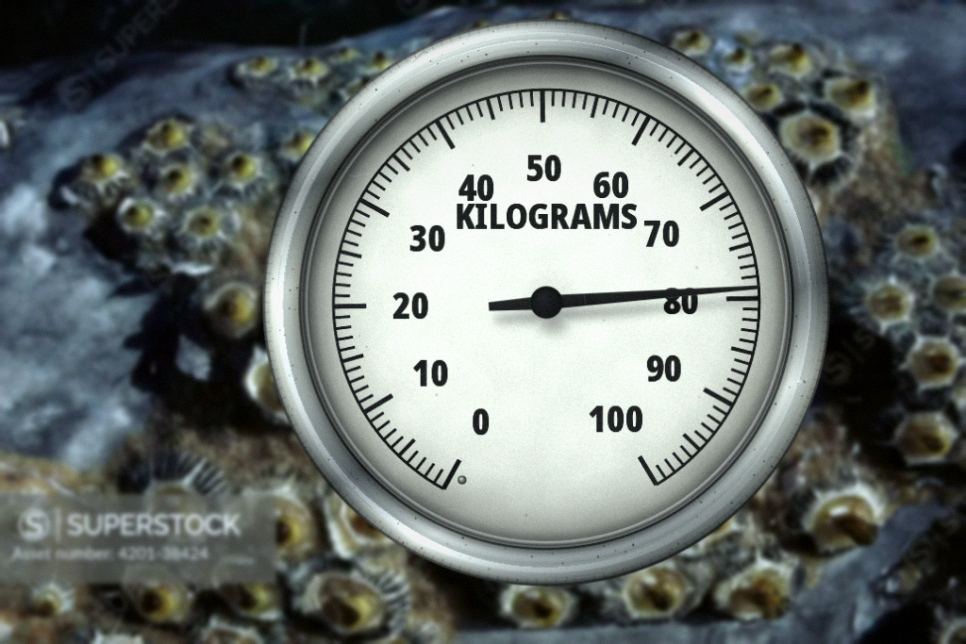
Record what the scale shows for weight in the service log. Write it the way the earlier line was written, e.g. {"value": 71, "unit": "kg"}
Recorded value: {"value": 79, "unit": "kg"}
